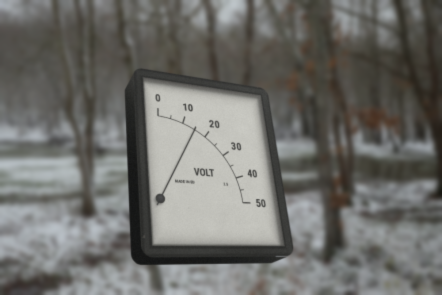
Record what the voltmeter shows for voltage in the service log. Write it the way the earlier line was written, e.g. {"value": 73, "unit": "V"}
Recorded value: {"value": 15, "unit": "V"}
